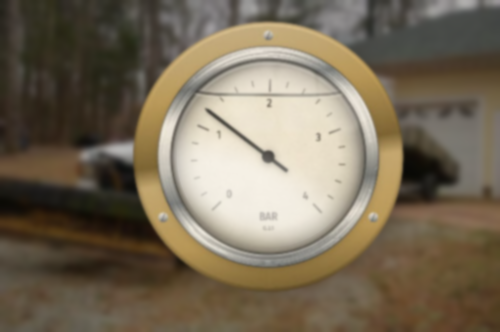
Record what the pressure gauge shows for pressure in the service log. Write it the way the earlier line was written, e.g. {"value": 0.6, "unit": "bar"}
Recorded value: {"value": 1.2, "unit": "bar"}
